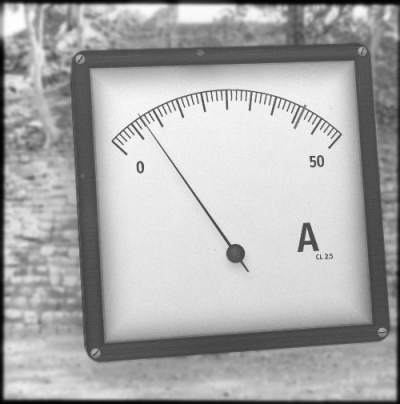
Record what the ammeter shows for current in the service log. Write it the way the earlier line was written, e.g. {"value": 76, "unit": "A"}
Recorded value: {"value": 7, "unit": "A"}
